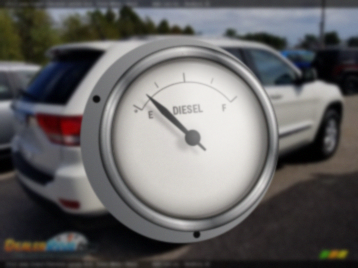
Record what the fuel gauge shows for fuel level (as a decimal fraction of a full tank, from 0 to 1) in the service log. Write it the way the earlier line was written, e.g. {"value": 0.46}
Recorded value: {"value": 0.125}
